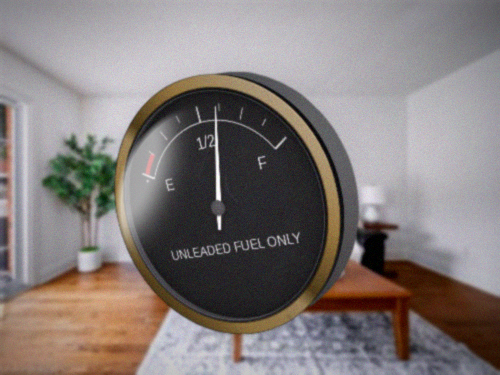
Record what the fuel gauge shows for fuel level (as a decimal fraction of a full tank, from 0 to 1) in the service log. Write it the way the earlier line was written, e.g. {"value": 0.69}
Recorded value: {"value": 0.625}
